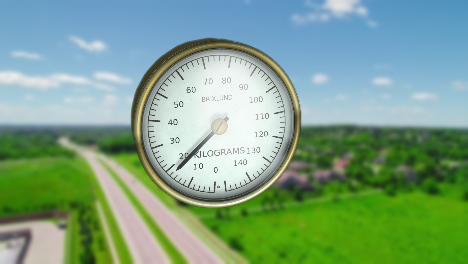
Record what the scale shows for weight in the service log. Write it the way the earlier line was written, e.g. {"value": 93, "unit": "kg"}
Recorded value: {"value": 18, "unit": "kg"}
